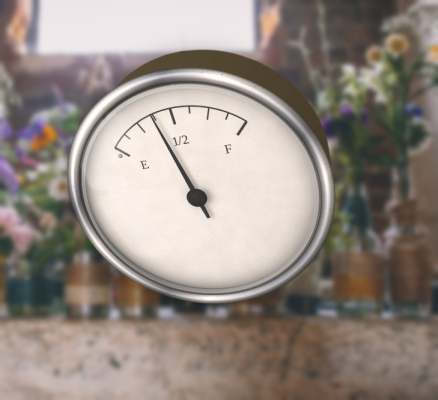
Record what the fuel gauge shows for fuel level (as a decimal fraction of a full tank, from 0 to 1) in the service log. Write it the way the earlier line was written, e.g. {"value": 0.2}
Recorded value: {"value": 0.375}
